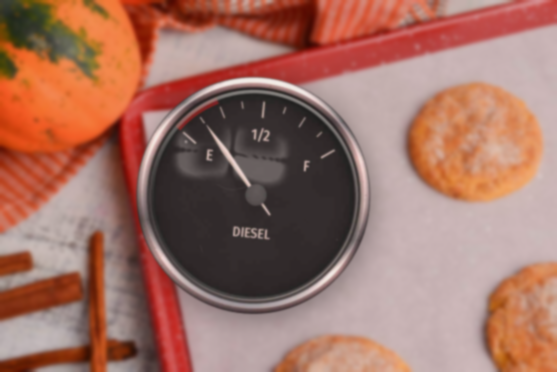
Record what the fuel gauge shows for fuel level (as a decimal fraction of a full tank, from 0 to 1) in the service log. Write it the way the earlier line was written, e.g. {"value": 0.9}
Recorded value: {"value": 0.125}
